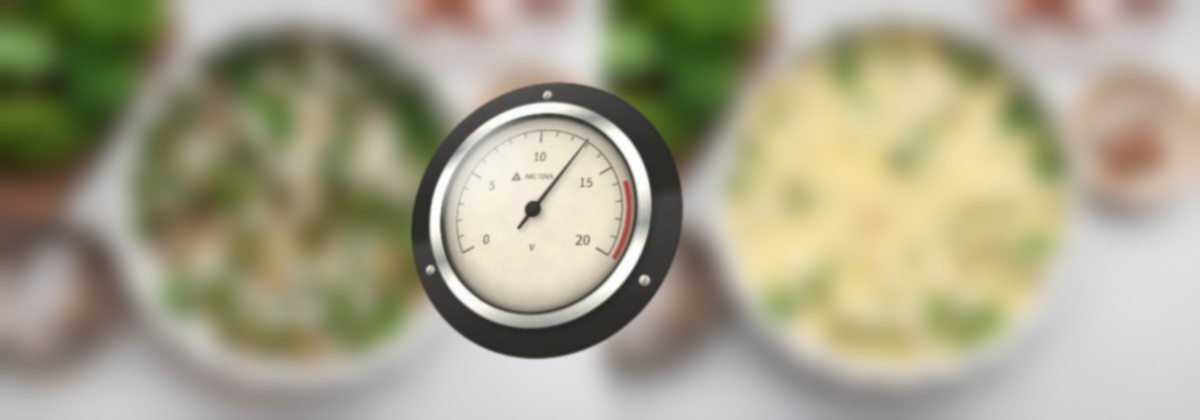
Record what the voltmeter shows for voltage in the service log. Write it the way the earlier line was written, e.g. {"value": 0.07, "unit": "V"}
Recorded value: {"value": 13, "unit": "V"}
